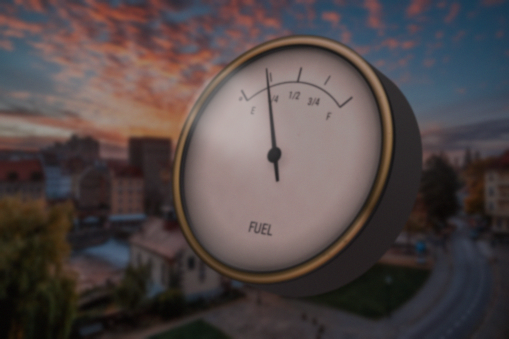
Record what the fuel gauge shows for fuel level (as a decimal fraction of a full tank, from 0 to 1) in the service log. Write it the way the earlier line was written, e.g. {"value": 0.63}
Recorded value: {"value": 0.25}
